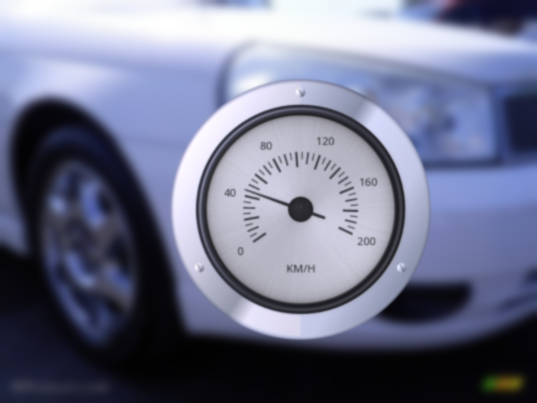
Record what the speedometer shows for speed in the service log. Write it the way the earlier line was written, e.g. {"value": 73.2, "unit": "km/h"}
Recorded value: {"value": 45, "unit": "km/h"}
